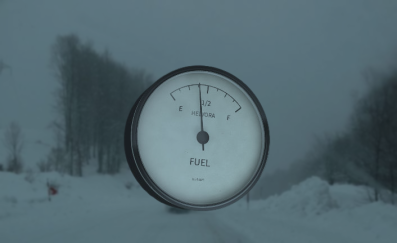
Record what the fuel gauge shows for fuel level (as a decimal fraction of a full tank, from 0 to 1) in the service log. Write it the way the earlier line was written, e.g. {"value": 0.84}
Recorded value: {"value": 0.375}
